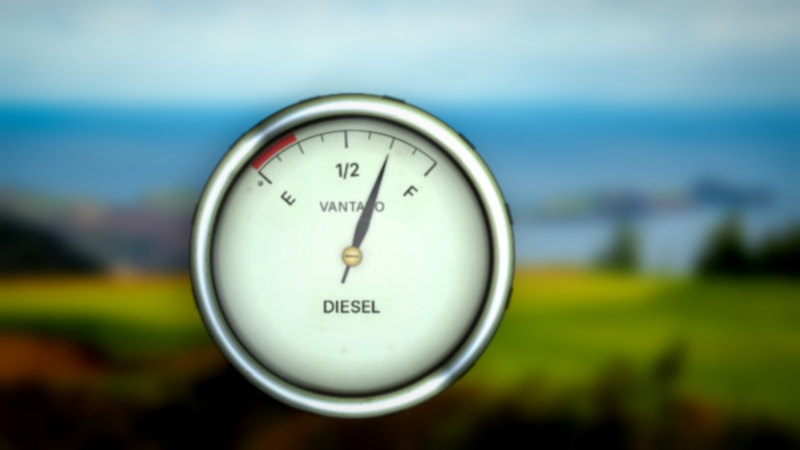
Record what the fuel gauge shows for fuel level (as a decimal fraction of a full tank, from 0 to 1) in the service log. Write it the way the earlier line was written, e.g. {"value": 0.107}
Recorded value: {"value": 0.75}
